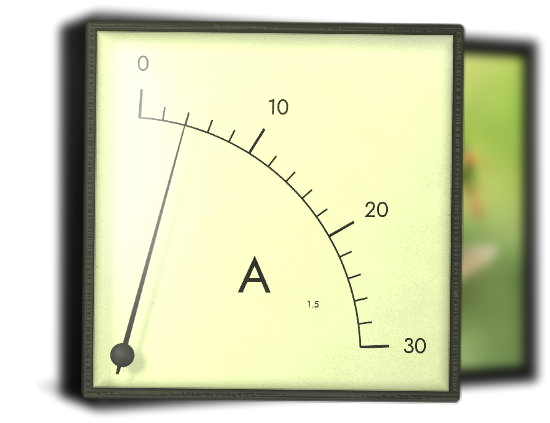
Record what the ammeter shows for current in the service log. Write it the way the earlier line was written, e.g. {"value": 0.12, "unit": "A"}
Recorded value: {"value": 4, "unit": "A"}
